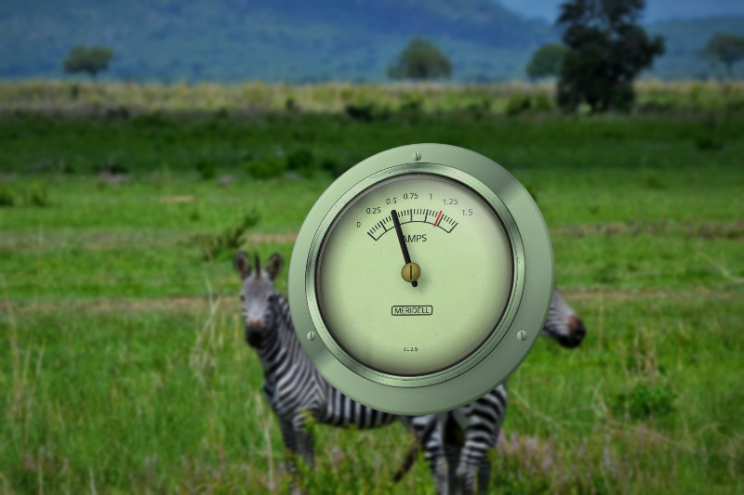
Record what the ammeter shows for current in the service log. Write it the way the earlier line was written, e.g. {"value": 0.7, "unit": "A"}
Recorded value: {"value": 0.5, "unit": "A"}
